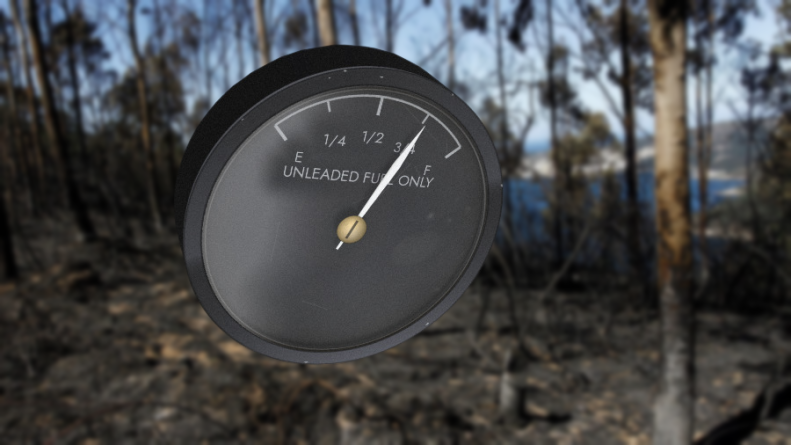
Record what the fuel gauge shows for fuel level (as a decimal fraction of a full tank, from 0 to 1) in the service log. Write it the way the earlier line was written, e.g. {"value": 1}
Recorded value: {"value": 0.75}
